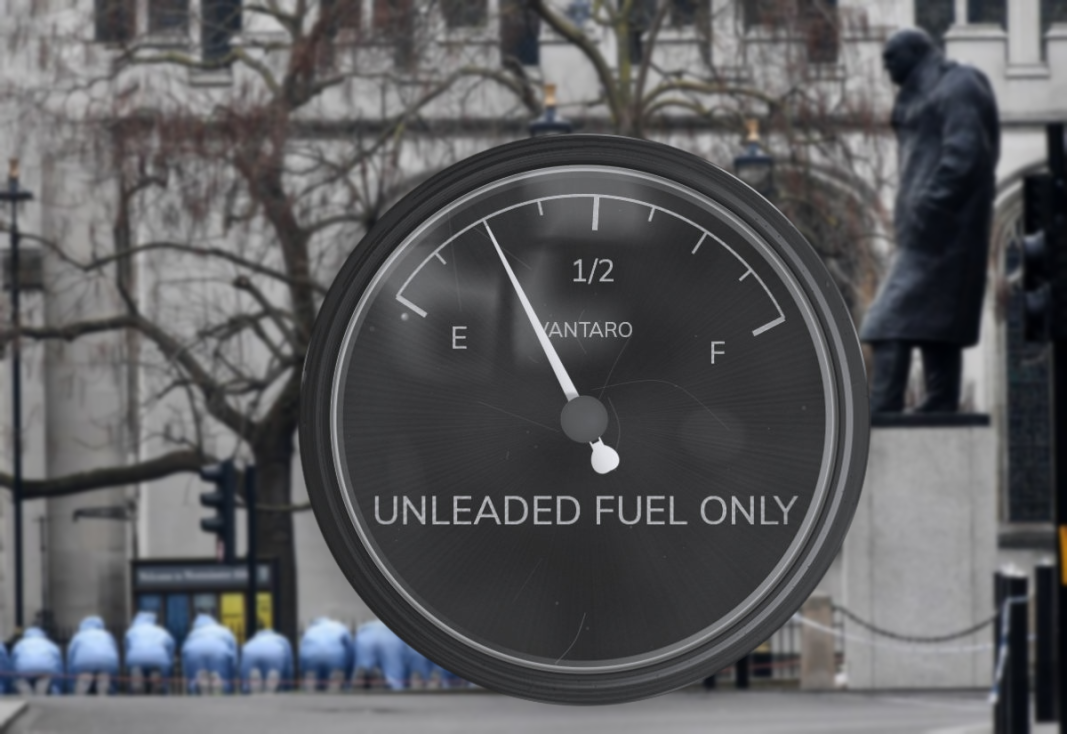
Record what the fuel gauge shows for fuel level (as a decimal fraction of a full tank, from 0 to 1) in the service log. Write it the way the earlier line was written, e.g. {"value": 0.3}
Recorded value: {"value": 0.25}
